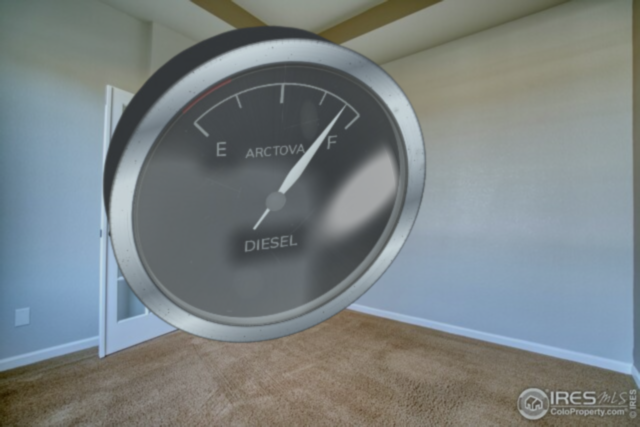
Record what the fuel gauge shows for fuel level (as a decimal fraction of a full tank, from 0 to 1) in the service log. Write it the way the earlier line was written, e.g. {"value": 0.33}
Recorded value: {"value": 0.875}
